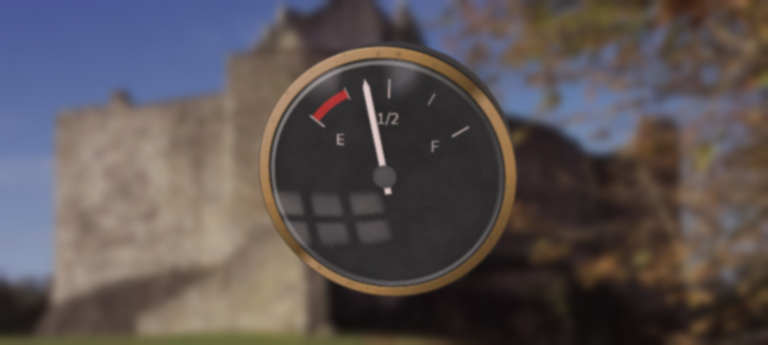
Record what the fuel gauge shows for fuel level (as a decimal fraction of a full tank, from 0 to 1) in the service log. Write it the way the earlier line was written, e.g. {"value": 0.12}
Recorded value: {"value": 0.375}
